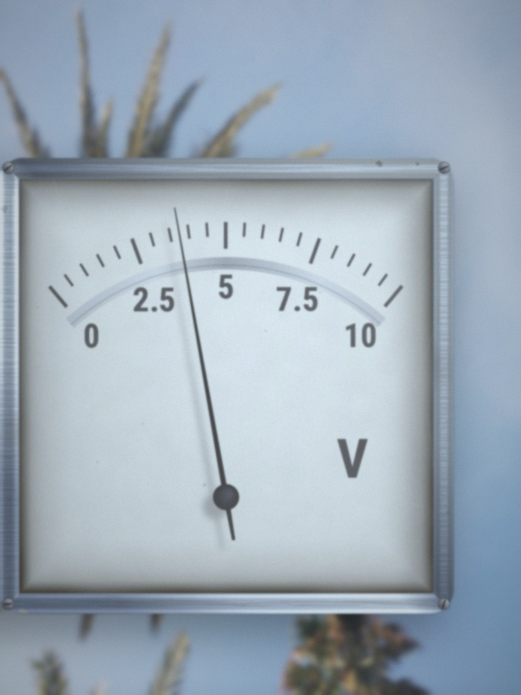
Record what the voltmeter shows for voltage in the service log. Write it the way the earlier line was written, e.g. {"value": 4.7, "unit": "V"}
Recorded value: {"value": 3.75, "unit": "V"}
